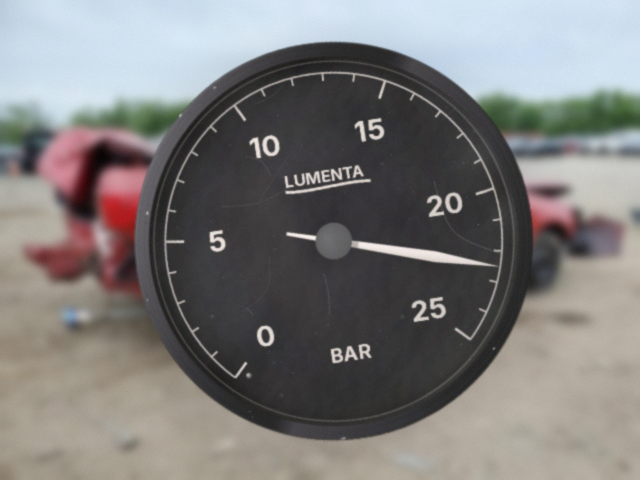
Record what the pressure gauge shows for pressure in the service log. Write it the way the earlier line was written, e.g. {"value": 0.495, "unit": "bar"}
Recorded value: {"value": 22.5, "unit": "bar"}
